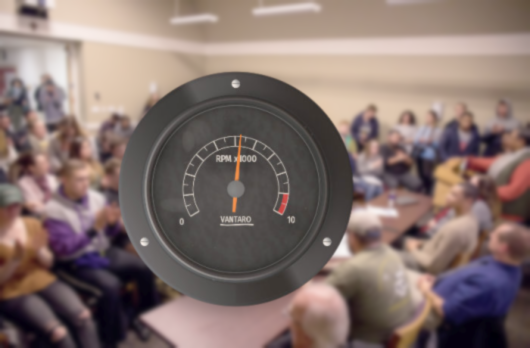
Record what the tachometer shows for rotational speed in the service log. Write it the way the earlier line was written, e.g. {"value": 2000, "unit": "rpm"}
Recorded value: {"value": 5250, "unit": "rpm"}
